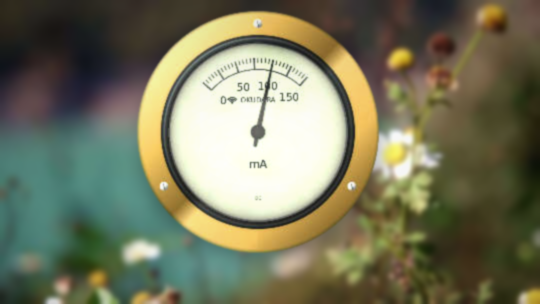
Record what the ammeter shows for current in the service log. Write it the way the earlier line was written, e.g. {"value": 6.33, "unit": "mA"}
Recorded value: {"value": 100, "unit": "mA"}
